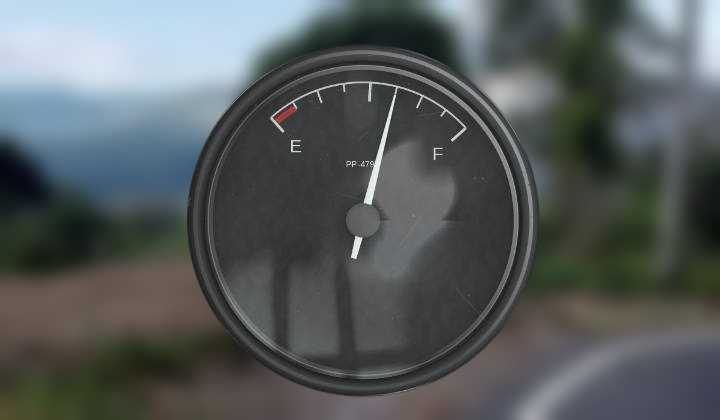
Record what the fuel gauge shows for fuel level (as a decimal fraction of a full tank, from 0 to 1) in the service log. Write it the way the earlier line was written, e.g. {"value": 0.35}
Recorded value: {"value": 0.625}
